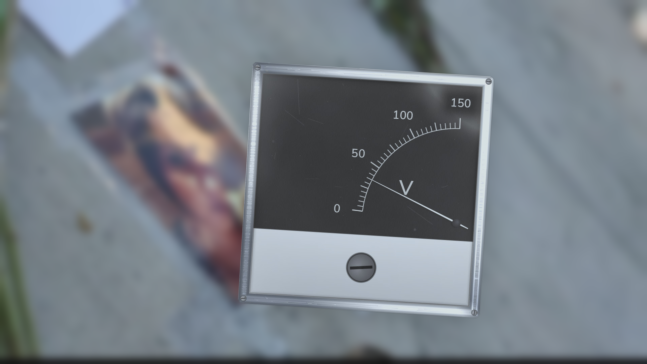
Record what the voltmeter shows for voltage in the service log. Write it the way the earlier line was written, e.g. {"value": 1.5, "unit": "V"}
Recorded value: {"value": 35, "unit": "V"}
